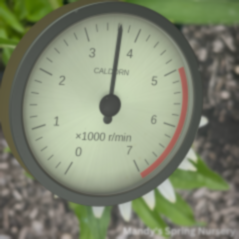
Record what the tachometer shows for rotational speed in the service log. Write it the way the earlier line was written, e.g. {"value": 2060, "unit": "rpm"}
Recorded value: {"value": 3600, "unit": "rpm"}
